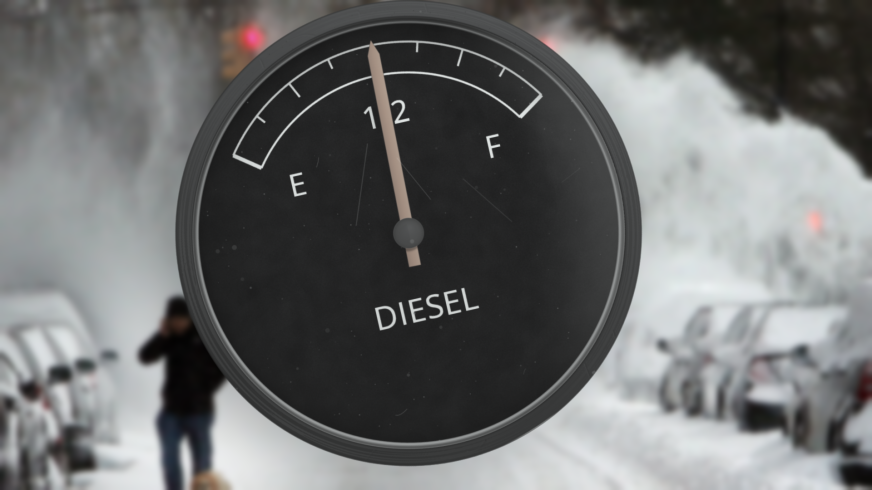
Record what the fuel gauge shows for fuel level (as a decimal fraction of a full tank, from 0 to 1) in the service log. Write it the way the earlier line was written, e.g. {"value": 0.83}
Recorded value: {"value": 0.5}
